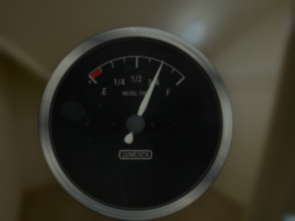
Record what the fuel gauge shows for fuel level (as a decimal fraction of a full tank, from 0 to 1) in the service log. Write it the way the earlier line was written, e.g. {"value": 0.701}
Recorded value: {"value": 0.75}
